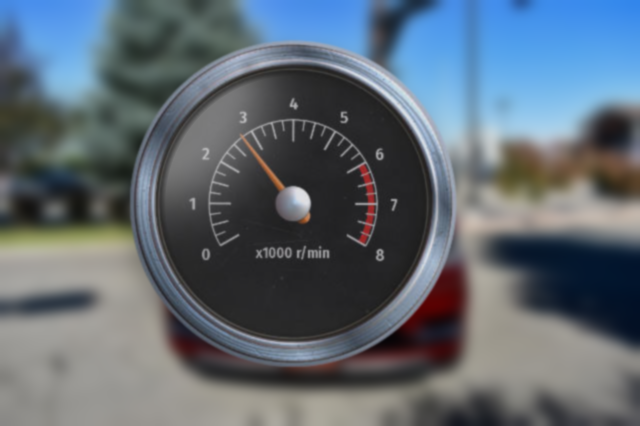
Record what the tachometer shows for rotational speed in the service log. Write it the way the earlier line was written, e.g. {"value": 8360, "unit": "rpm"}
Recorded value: {"value": 2750, "unit": "rpm"}
